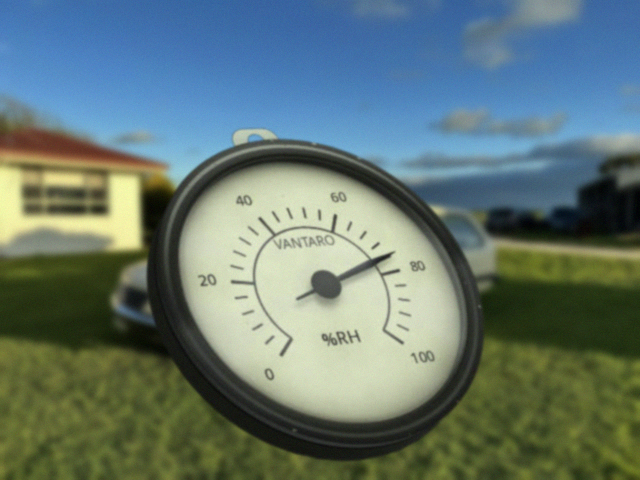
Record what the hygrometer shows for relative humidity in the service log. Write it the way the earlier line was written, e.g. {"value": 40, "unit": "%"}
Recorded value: {"value": 76, "unit": "%"}
